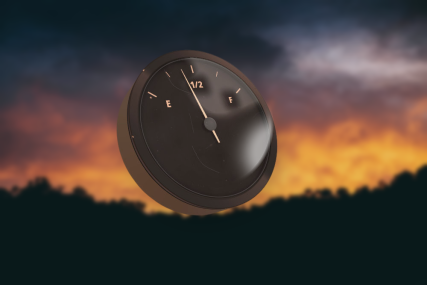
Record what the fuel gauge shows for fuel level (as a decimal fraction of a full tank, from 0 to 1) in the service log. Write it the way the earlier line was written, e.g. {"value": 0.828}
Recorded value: {"value": 0.375}
